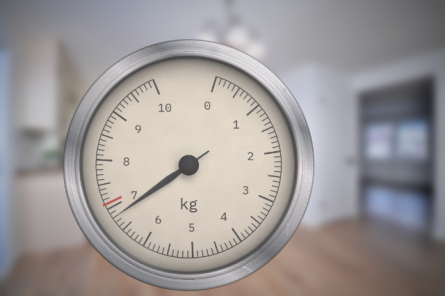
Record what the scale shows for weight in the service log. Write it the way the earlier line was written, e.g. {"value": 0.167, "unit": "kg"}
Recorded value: {"value": 6.8, "unit": "kg"}
